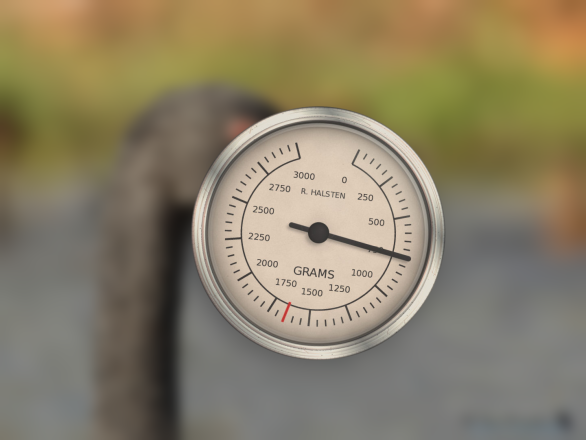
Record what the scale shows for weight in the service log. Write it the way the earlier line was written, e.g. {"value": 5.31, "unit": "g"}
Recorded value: {"value": 750, "unit": "g"}
